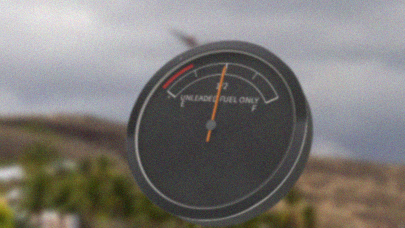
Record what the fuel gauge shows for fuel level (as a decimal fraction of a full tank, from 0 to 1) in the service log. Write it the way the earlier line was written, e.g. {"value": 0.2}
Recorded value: {"value": 0.5}
